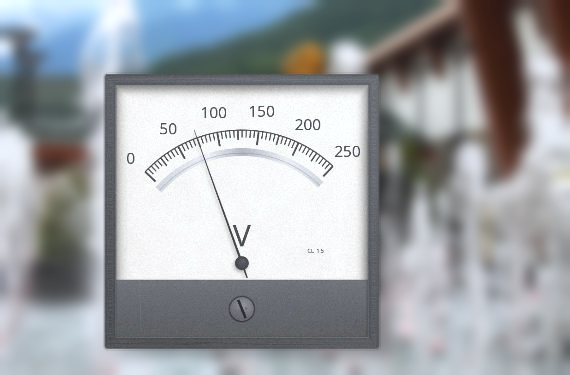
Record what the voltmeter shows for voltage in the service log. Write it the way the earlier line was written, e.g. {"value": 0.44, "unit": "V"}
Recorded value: {"value": 75, "unit": "V"}
